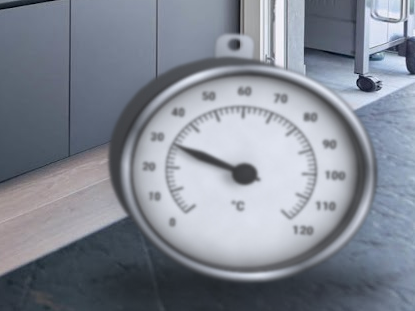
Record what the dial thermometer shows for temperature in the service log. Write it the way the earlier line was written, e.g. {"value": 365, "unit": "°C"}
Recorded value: {"value": 30, "unit": "°C"}
